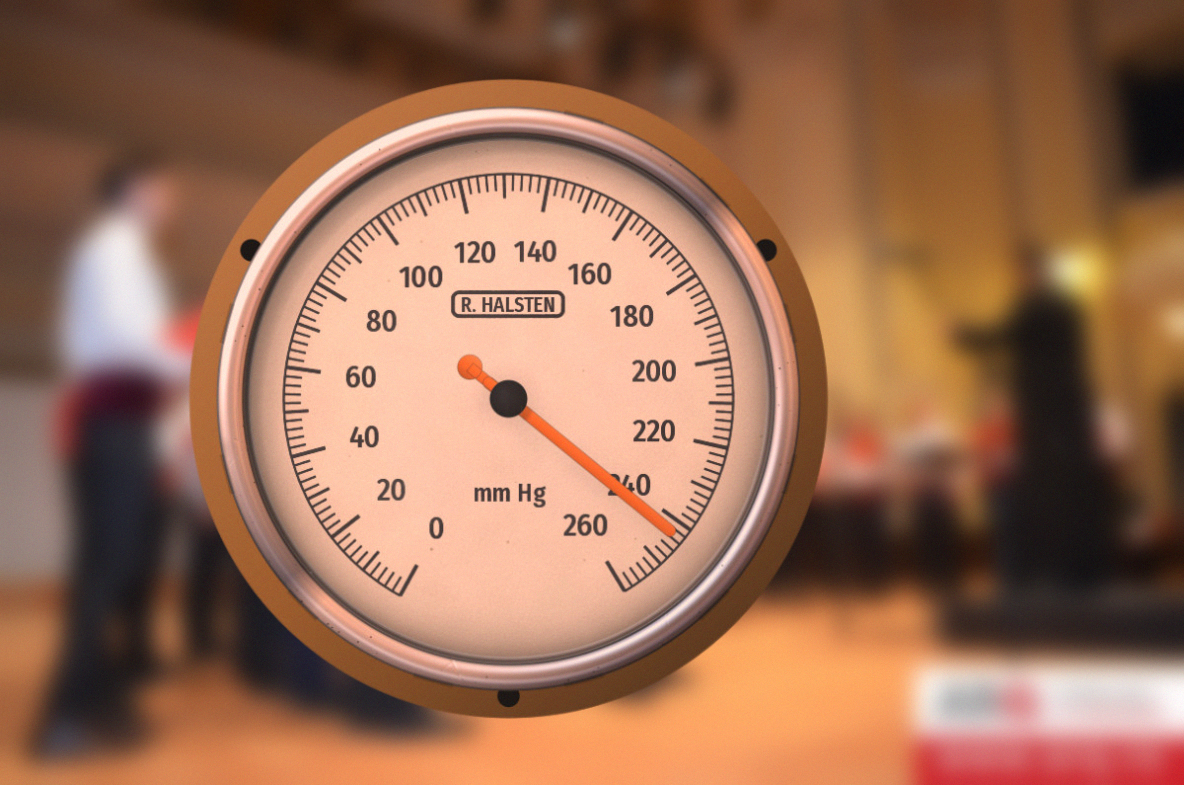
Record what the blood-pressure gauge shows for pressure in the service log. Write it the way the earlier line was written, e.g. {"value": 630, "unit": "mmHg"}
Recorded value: {"value": 243, "unit": "mmHg"}
